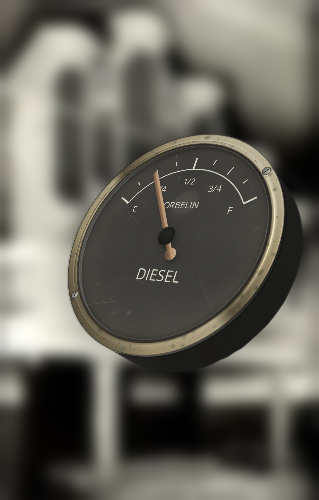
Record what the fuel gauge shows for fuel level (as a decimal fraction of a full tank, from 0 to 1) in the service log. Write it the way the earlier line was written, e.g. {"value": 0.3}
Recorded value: {"value": 0.25}
